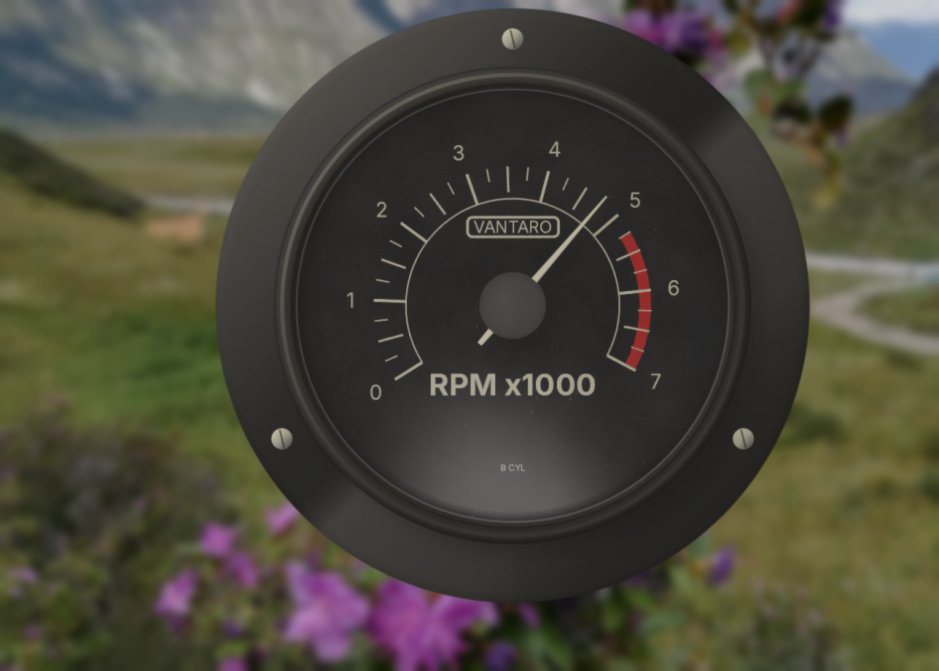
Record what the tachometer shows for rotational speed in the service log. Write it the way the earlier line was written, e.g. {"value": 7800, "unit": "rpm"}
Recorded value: {"value": 4750, "unit": "rpm"}
